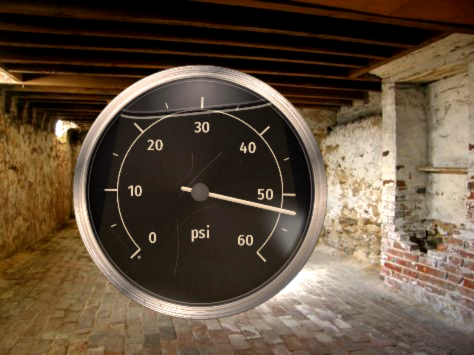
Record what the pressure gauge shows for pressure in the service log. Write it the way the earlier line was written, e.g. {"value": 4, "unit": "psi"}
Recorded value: {"value": 52.5, "unit": "psi"}
